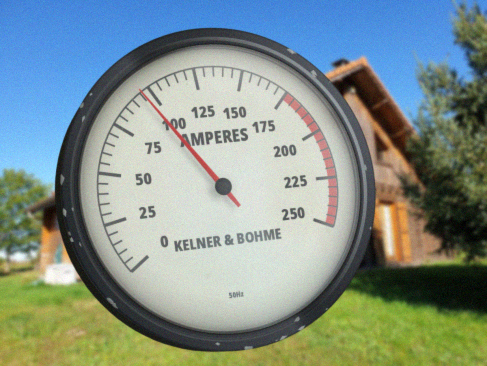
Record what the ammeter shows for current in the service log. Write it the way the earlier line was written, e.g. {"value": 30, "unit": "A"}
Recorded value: {"value": 95, "unit": "A"}
